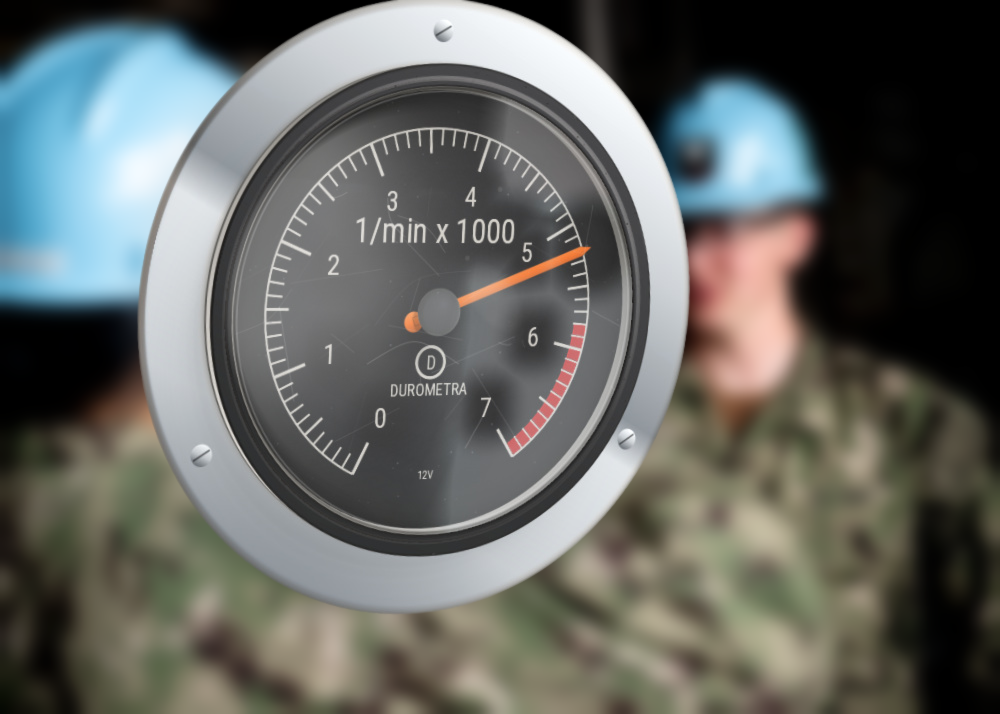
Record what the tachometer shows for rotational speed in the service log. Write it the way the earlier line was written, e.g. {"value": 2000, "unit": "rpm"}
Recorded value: {"value": 5200, "unit": "rpm"}
